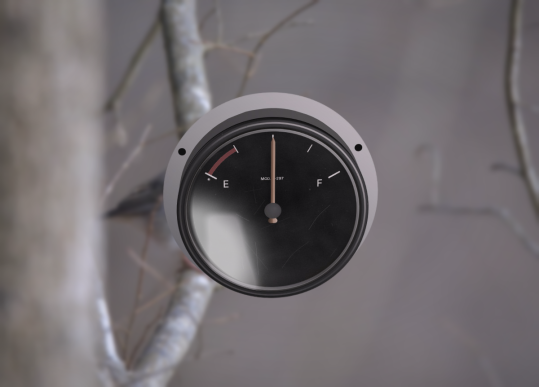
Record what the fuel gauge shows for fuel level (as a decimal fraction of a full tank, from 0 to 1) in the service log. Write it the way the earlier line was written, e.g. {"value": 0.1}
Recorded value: {"value": 0.5}
